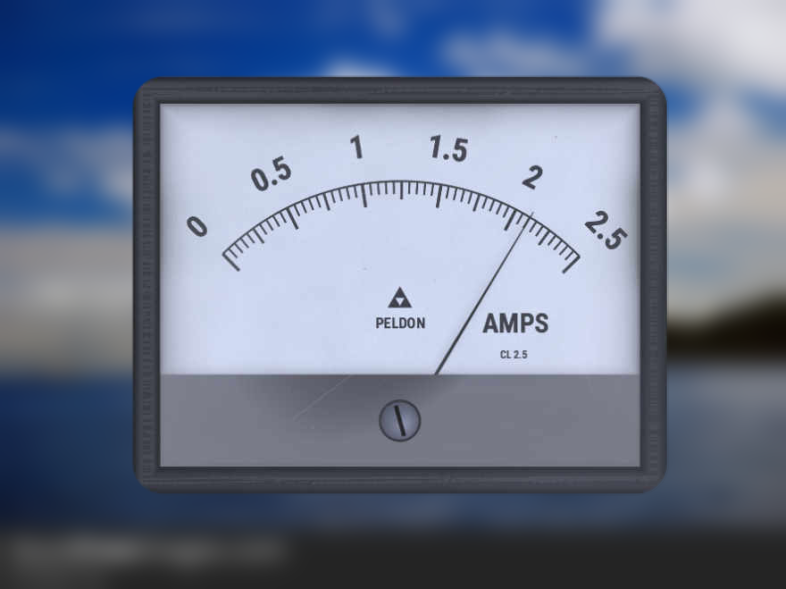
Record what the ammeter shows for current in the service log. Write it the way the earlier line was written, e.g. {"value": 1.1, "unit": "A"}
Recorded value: {"value": 2.1, "unit": "A"}
